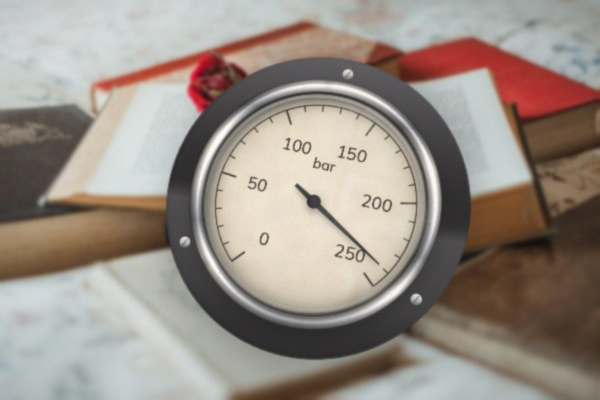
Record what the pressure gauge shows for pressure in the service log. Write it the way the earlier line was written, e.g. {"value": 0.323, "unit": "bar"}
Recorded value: {"value": 240, "unit": "bar"}
